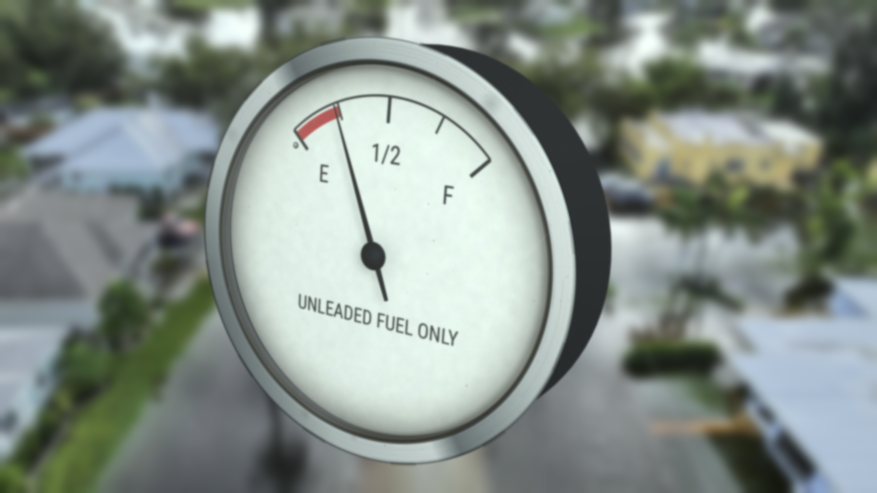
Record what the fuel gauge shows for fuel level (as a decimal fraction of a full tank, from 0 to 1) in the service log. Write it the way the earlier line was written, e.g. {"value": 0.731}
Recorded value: {"value": 0.25}
